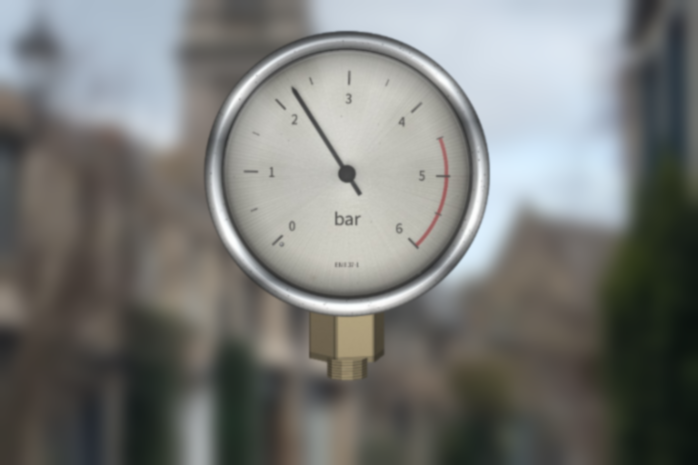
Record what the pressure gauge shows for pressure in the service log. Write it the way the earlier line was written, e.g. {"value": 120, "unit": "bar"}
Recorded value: {"value": 2.25, "unit": "bar"}
